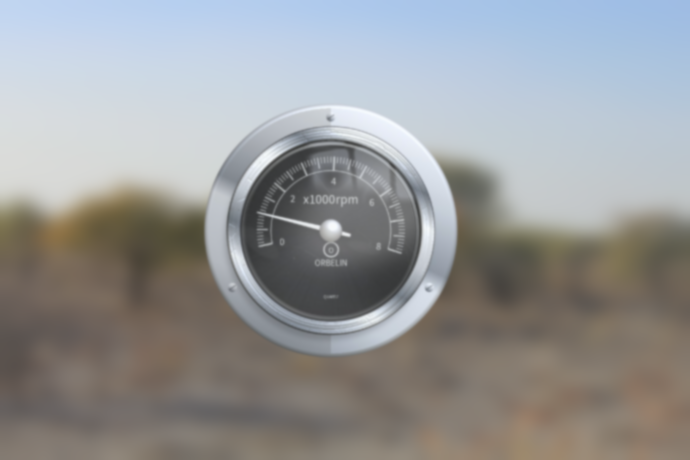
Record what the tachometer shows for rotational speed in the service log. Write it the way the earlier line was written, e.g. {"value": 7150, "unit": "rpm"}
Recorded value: {"value": 1000, "unit": "rpm"}
